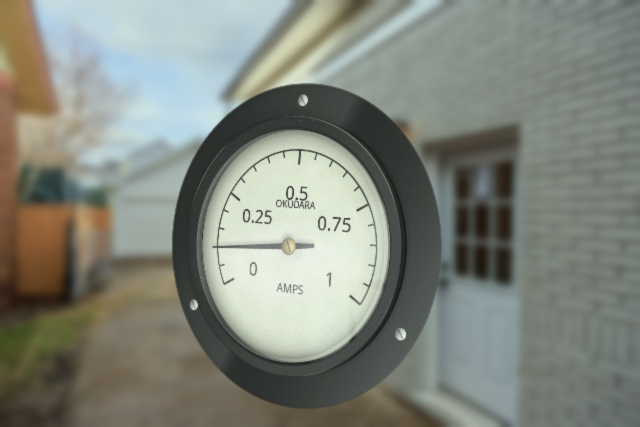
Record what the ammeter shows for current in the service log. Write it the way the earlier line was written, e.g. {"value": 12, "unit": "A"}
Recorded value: {"value": 0.1, "unit": "A"}
